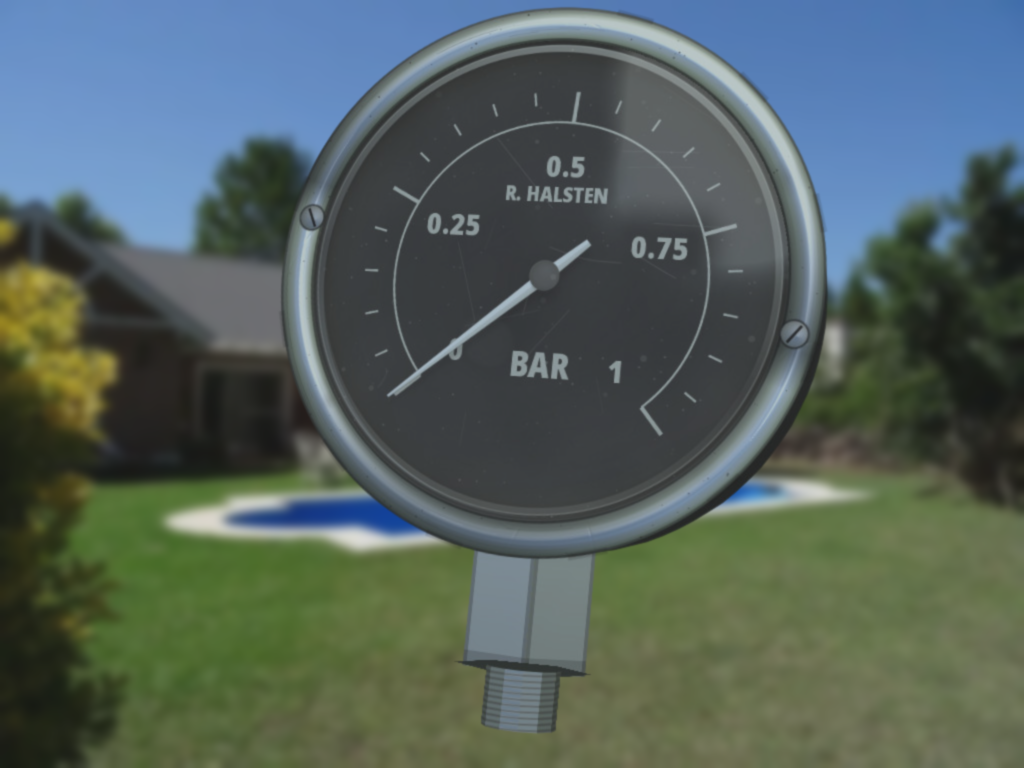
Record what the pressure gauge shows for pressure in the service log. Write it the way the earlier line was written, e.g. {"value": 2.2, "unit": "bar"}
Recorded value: {"value": 0, "unit": "bar"}
